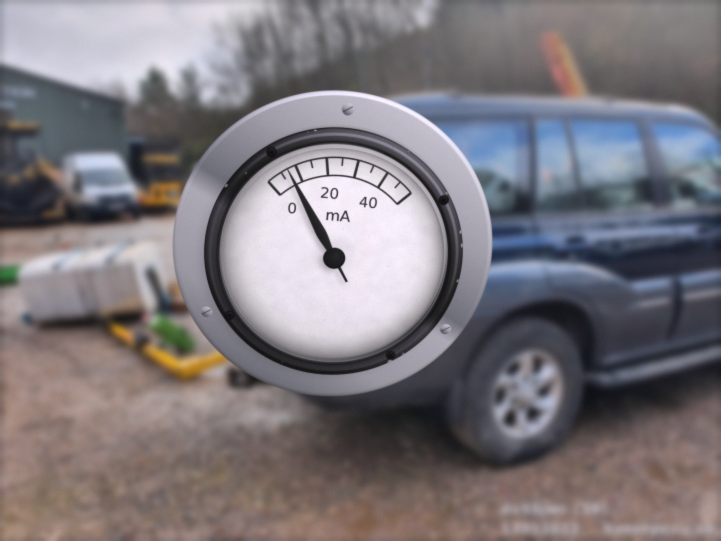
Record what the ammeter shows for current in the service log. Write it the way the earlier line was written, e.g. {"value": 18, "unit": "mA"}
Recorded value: {"value": 7.5, "unit": "mA"}
